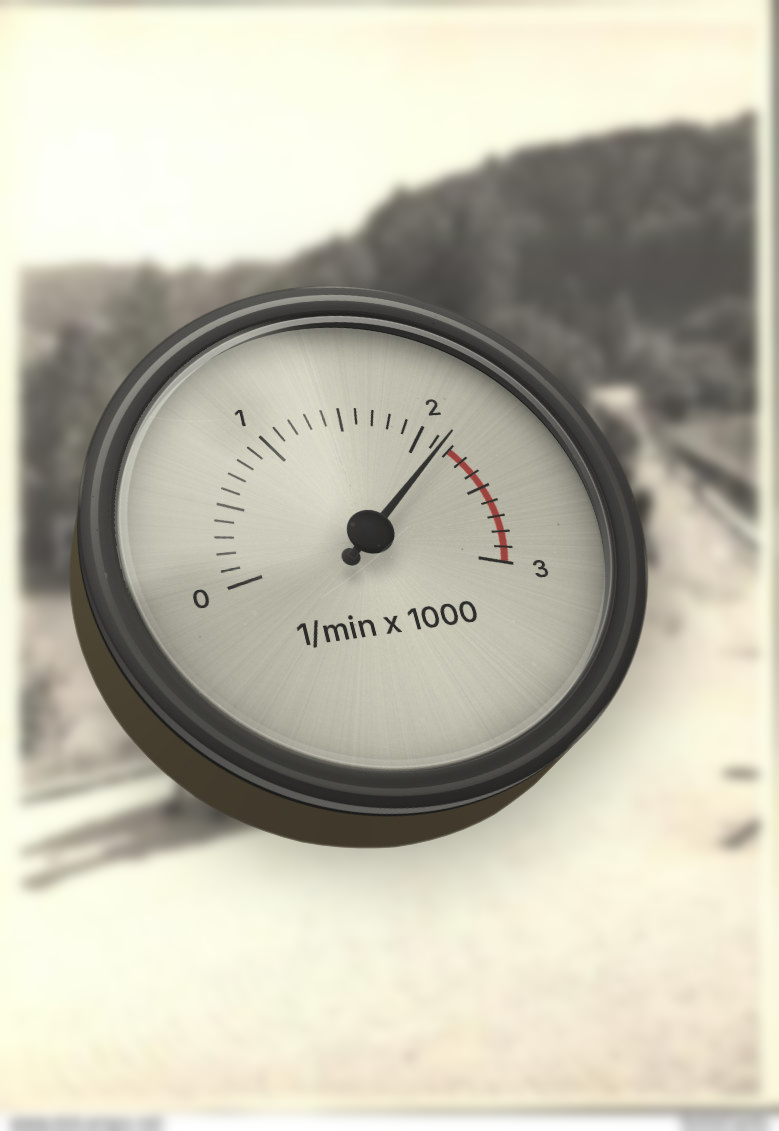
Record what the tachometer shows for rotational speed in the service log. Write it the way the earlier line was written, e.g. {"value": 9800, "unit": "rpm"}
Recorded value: {"value": 2150, "unit": "rpm"}
